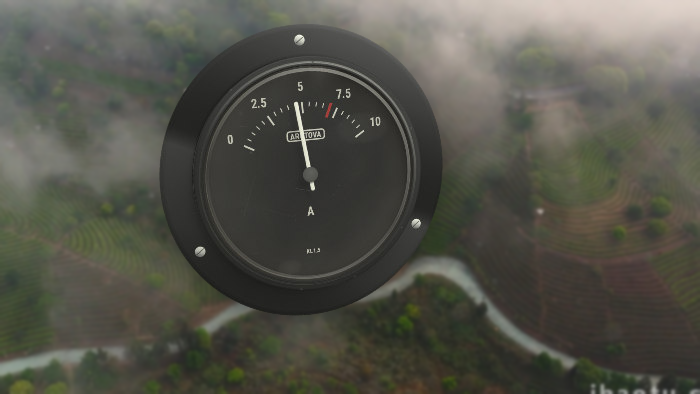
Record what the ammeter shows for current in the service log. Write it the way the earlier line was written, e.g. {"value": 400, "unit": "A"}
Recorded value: {"value": 4.5, "unit": "A"}
